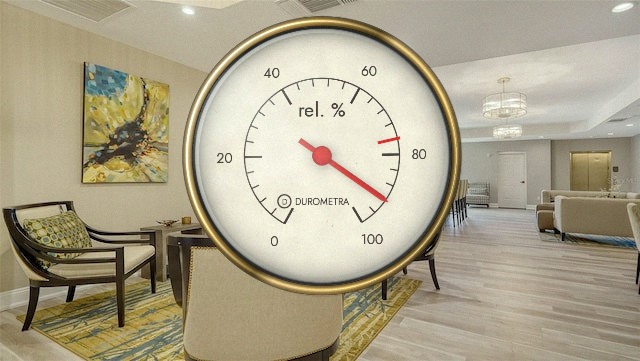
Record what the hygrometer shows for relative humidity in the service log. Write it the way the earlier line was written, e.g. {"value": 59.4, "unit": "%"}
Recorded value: {"value": 92, "unit": "%"}
